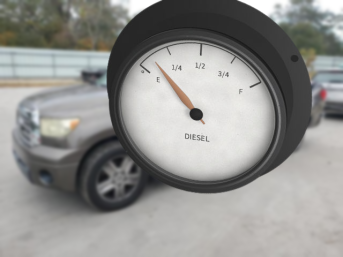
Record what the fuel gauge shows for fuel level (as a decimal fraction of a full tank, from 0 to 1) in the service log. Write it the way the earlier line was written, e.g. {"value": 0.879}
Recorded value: {"value": 0.125}
